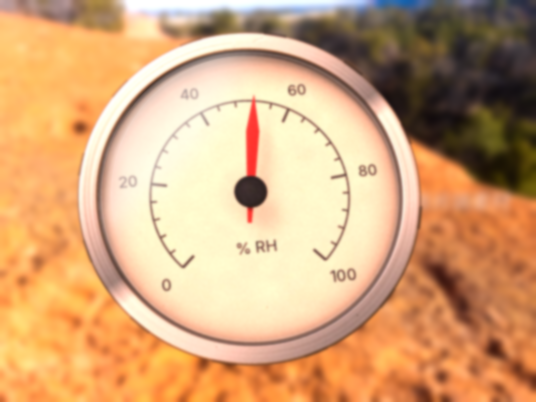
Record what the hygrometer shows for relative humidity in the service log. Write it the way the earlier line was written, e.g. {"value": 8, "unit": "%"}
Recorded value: {"value": 52, "unit": "%"}
